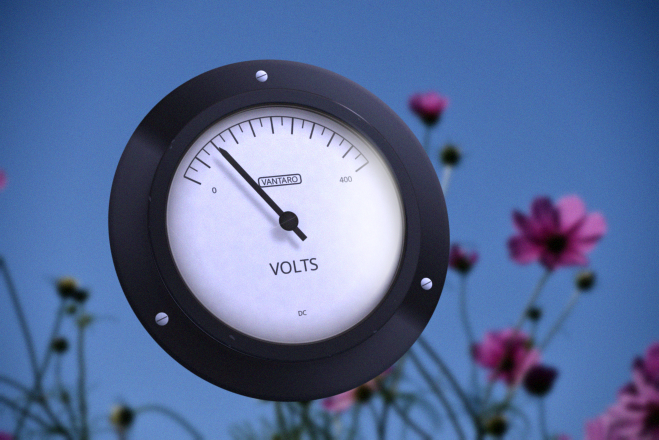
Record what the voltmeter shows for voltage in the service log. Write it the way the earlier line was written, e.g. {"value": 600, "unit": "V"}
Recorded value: {"value": 80, "unit": "V"}
